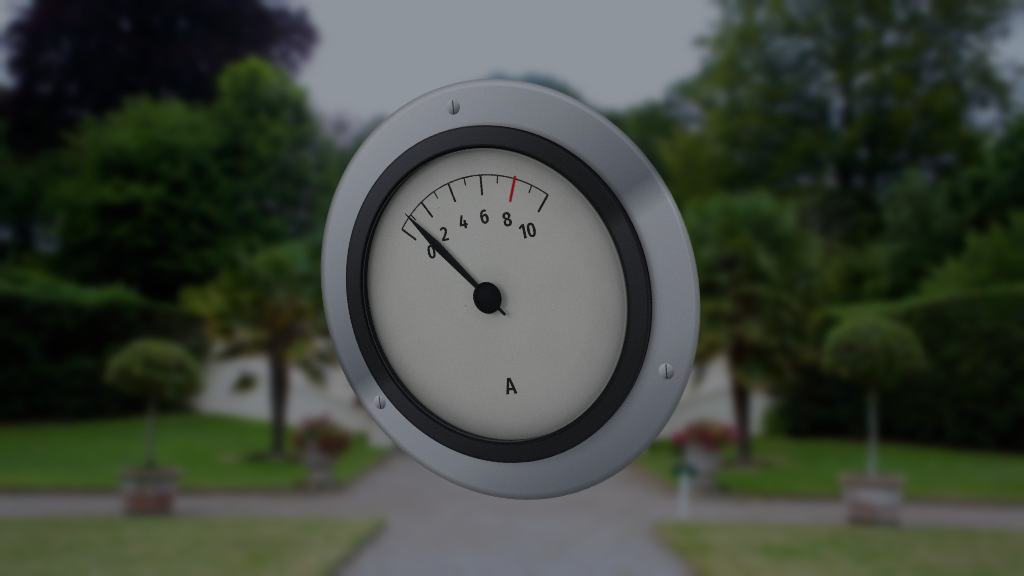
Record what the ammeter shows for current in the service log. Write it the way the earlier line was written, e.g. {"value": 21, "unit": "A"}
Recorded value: {"value": 1, "unit": "A"}
